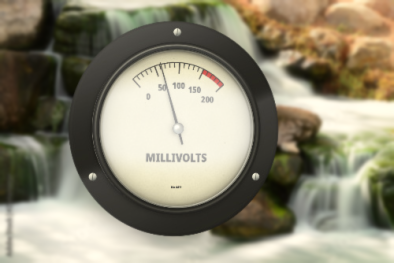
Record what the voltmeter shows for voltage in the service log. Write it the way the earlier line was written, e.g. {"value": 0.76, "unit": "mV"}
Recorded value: {"value": 60, "unit": "mV"}
